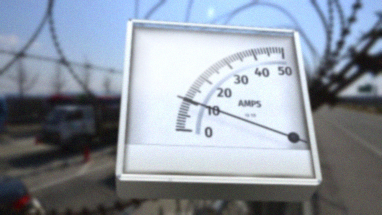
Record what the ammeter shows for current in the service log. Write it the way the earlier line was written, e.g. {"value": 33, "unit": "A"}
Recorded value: {"value": 10, "unit": "A"}
